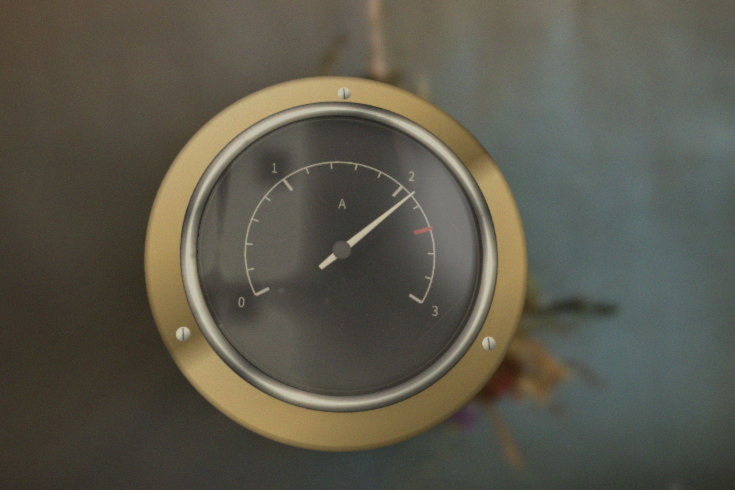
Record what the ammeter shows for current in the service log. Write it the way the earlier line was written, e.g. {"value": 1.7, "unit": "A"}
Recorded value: {"value": 2.1, "unit": "A"}
